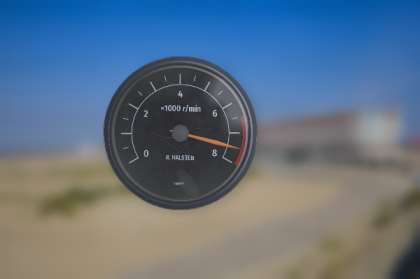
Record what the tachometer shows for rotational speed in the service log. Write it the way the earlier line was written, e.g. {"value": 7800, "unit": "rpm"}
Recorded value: {"value": 7500, "unit": "rpm"}
